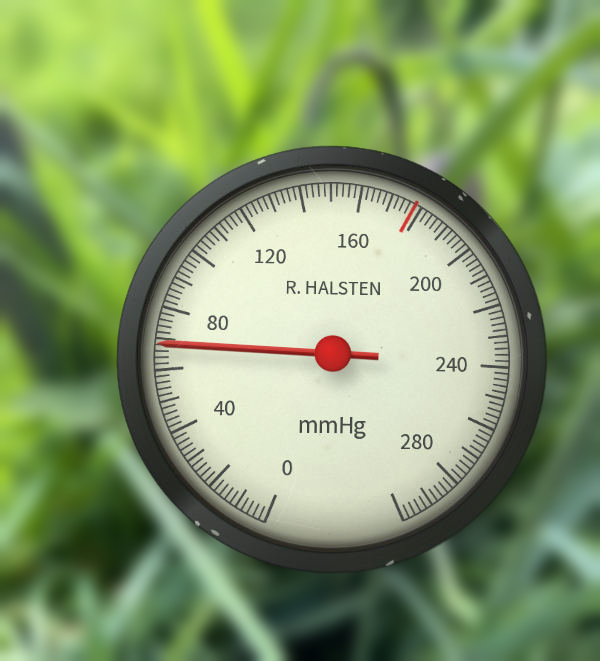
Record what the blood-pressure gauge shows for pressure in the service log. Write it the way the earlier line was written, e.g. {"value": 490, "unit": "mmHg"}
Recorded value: {"value": 68, "unit": "mmHg"}
